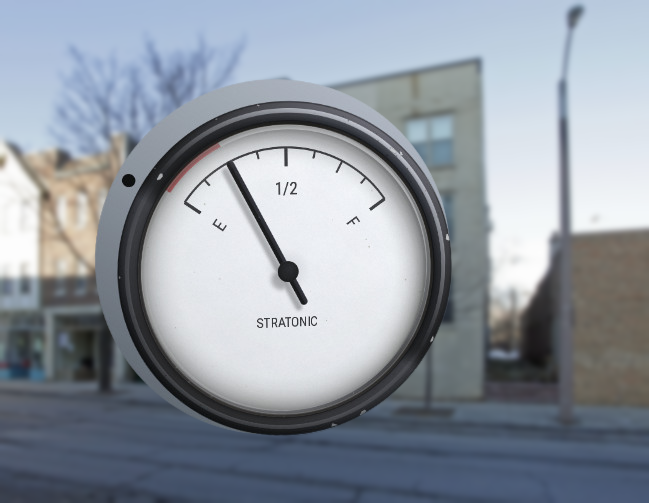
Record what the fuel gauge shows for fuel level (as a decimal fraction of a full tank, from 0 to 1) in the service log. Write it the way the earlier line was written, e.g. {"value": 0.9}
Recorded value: {"value": 0.25}
